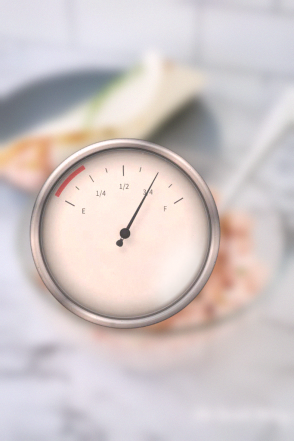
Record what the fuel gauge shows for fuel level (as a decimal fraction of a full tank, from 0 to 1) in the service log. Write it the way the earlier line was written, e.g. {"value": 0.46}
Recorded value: {"value": 0.75}
